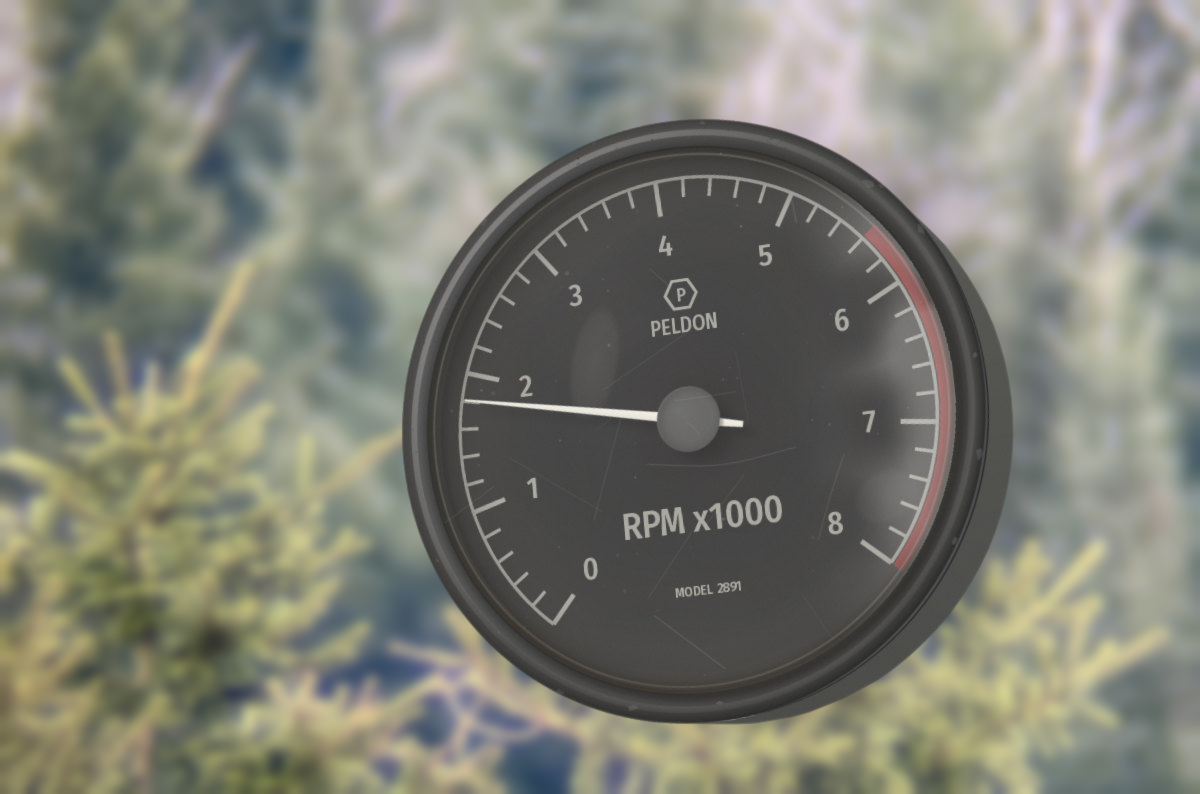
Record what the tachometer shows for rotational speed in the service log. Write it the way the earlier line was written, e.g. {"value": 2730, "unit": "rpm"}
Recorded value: {"value": 1800, "unit": "rpm"}
